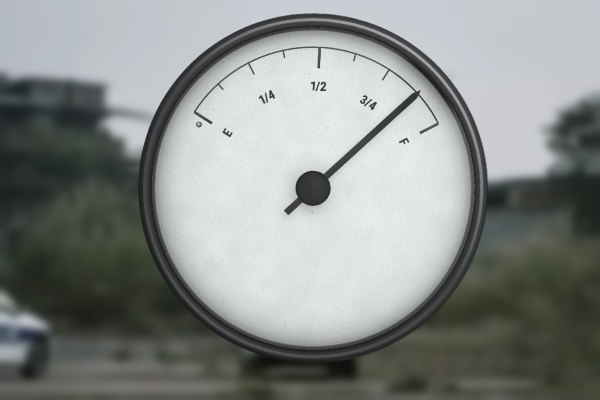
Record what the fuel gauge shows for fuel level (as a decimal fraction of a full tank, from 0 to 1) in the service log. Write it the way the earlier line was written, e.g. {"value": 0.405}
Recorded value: {"value": 0.875}
